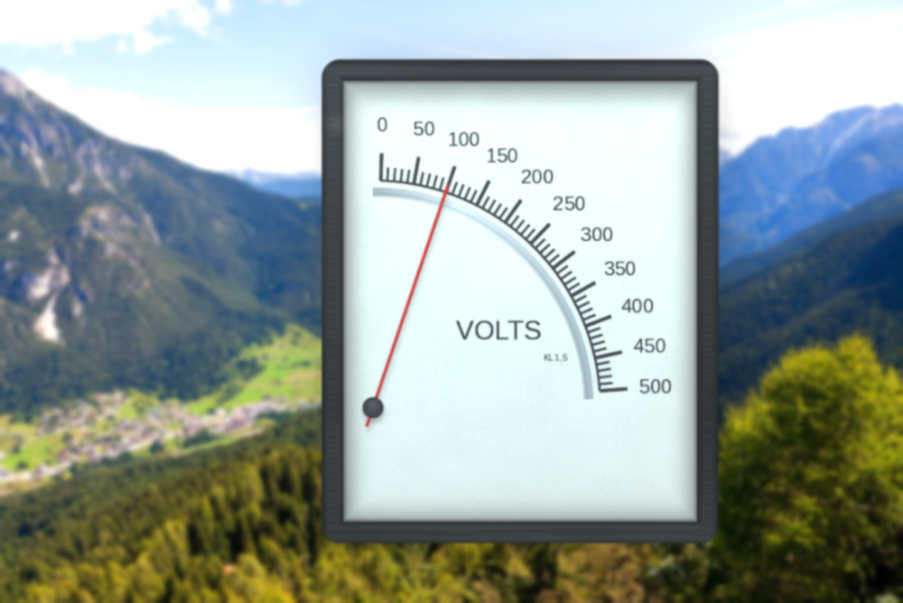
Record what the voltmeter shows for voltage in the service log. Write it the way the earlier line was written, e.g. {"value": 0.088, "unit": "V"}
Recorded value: {"value": 100, "unit": "V"}
